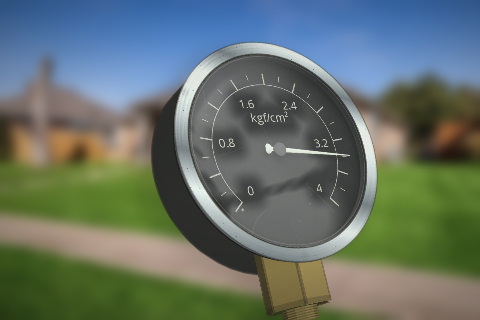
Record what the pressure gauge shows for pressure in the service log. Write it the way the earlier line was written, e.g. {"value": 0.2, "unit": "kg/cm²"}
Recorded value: {"value": 3.4, "unit": "kg/cm²"}
